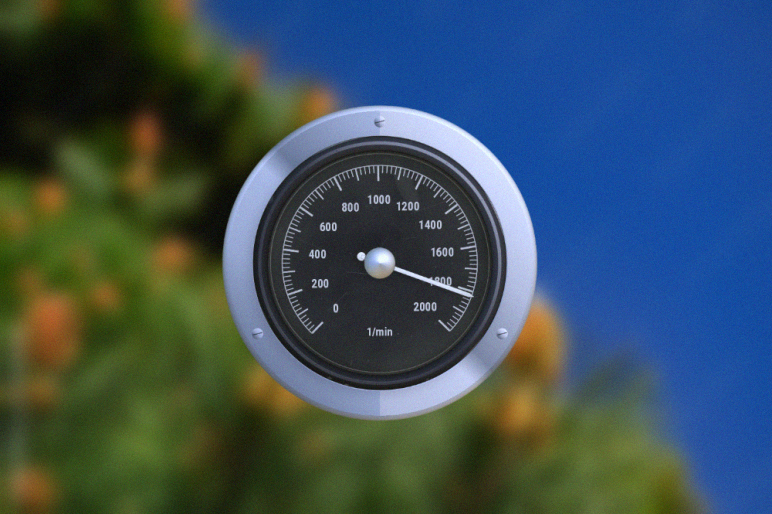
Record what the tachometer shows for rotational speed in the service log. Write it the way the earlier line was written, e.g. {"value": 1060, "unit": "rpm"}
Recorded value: {"value": 1820, "unit": "rpm"}
